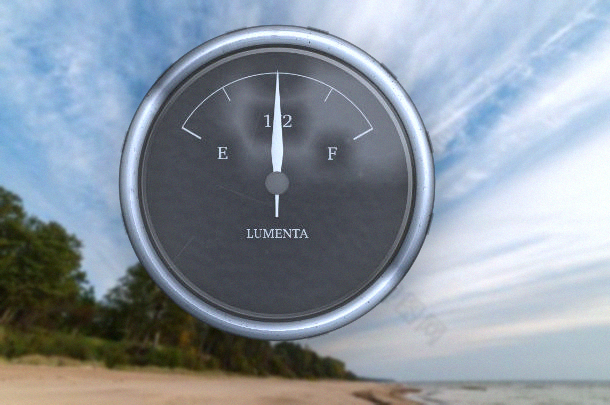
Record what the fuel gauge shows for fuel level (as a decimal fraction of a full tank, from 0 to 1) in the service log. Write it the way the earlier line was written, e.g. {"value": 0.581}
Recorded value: {"value": 0.5}
